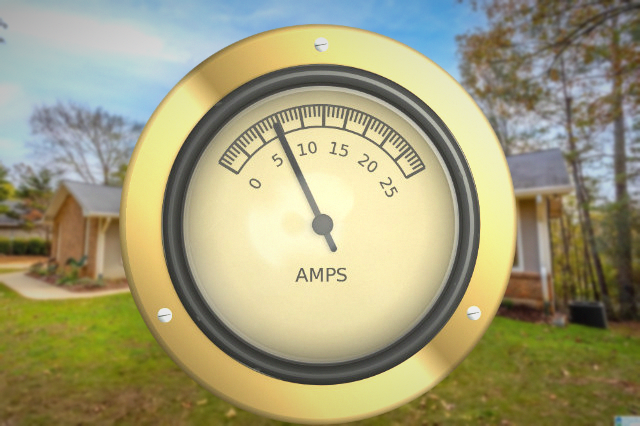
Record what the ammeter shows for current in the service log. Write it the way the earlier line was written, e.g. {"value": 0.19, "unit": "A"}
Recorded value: {"value": 7, "unit": "A"}
